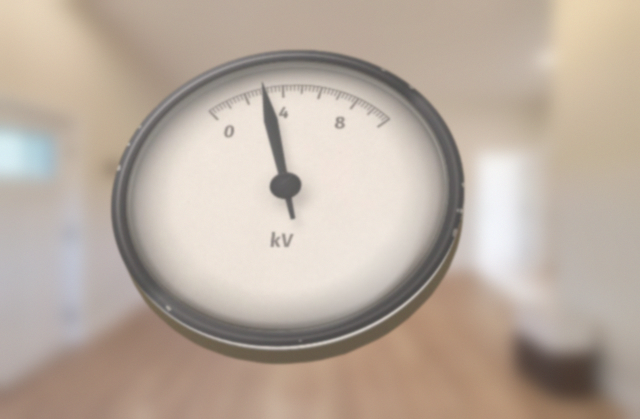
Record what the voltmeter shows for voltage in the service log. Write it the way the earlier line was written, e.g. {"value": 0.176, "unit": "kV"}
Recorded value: {"value": 3, "unit": "kV"}
